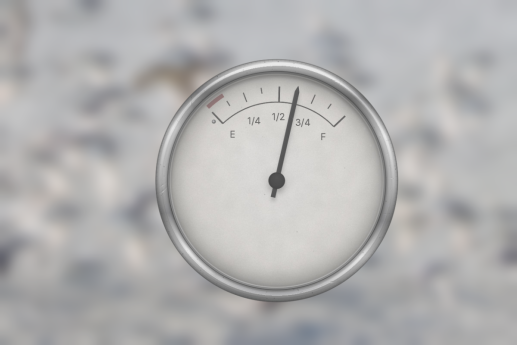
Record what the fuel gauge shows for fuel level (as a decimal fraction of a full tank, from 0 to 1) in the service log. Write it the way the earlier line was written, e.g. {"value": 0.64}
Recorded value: {"value": 0.625}
